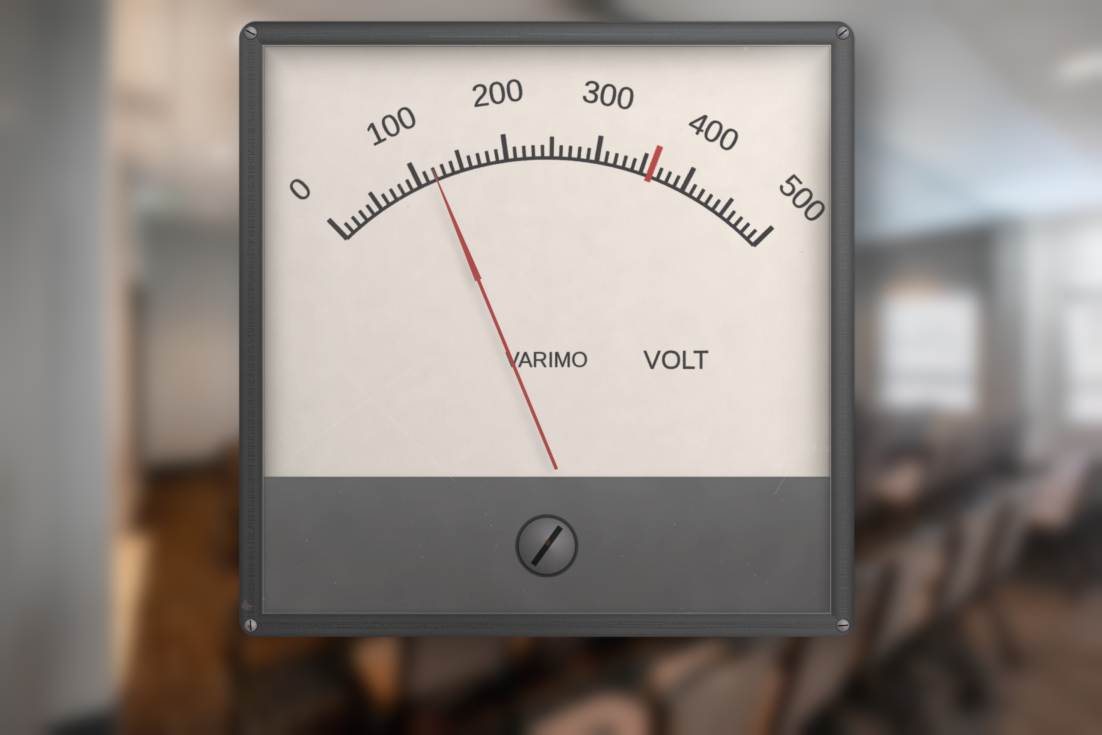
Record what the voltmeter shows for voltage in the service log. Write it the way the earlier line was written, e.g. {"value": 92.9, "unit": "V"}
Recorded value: {"value": 120, "unit": "V"}
